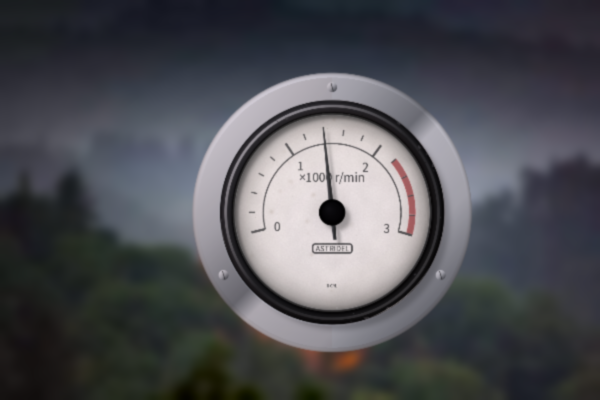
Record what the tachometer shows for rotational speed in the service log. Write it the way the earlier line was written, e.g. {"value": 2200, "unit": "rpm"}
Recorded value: {"value": 1400, "unit": "rpm"}
